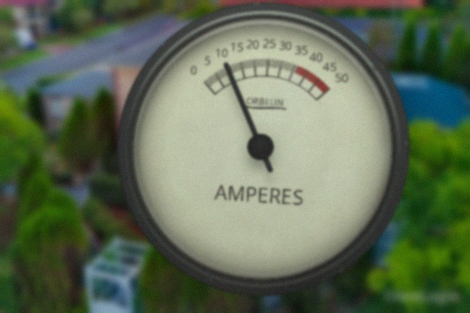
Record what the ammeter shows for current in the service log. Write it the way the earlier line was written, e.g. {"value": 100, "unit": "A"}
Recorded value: {"value": 10, "unit": "A"}
